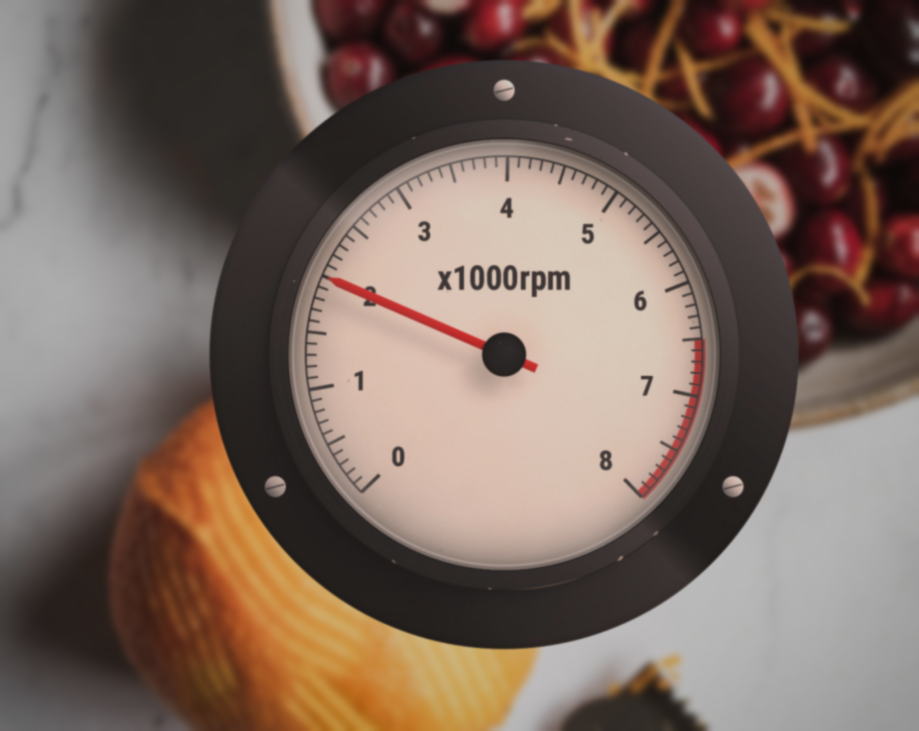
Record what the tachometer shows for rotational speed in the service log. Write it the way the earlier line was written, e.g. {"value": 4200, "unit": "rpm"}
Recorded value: {"value": 2000, "unit": "rpm"}
